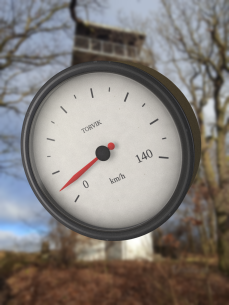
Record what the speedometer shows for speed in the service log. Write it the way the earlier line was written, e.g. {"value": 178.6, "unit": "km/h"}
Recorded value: {"value": 10, "unit": "km/h"}
